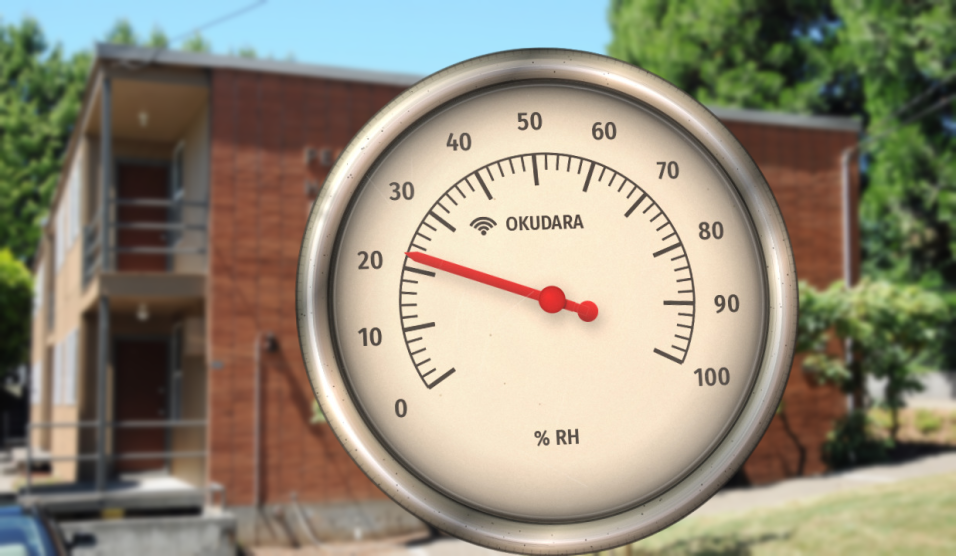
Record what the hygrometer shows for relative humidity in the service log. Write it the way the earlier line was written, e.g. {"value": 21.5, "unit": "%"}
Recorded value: {"value": 22, "unit": "%"}
